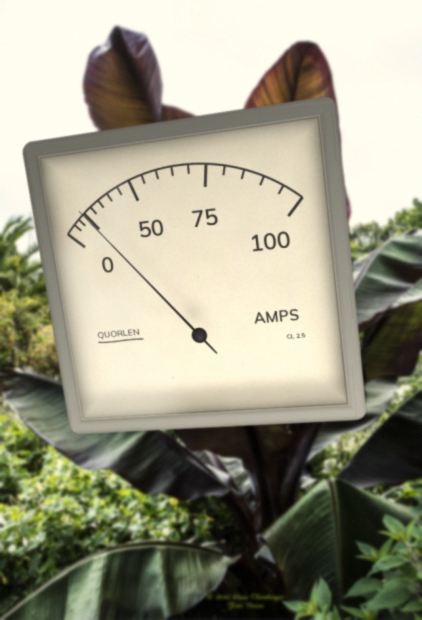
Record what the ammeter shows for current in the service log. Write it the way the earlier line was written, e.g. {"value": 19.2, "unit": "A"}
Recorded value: {"value": 25, "unit": "A"}
